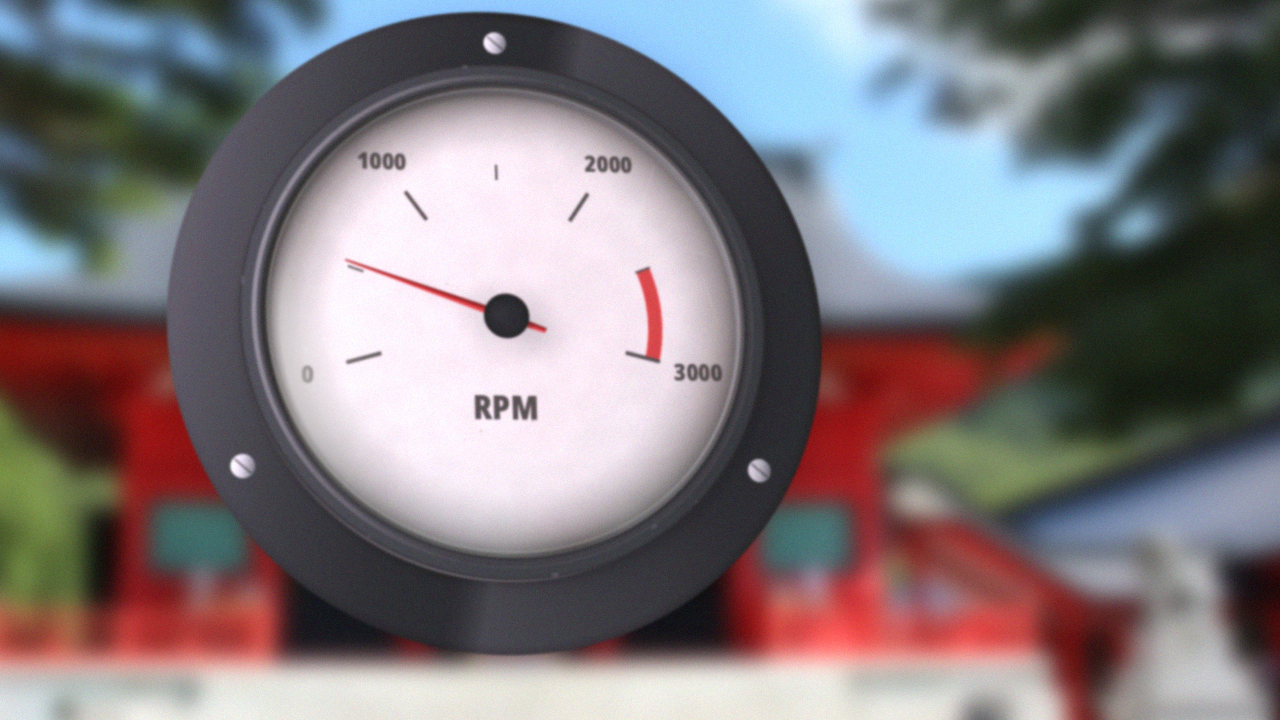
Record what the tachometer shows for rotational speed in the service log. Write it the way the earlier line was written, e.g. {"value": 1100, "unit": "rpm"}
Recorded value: {"value": 500, "unit": "rpm"}
